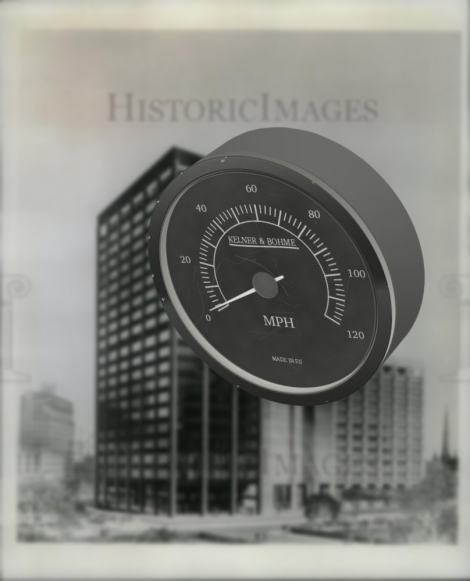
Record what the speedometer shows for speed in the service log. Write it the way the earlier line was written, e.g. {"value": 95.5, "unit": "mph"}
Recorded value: {"value": 2, "unit": "mph"}
